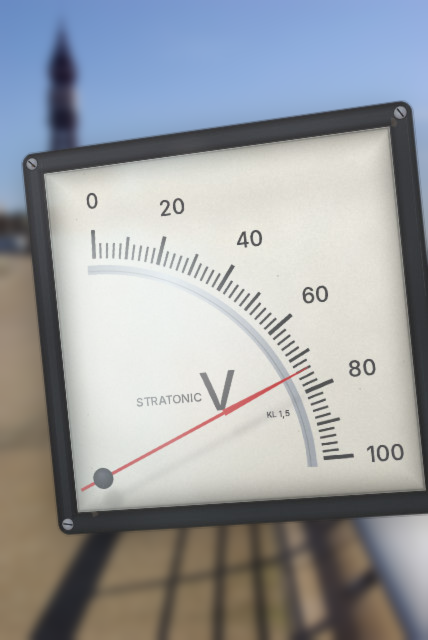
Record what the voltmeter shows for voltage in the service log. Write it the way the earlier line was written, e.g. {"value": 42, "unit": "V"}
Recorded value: {"value": 74, "unit": "V"}
